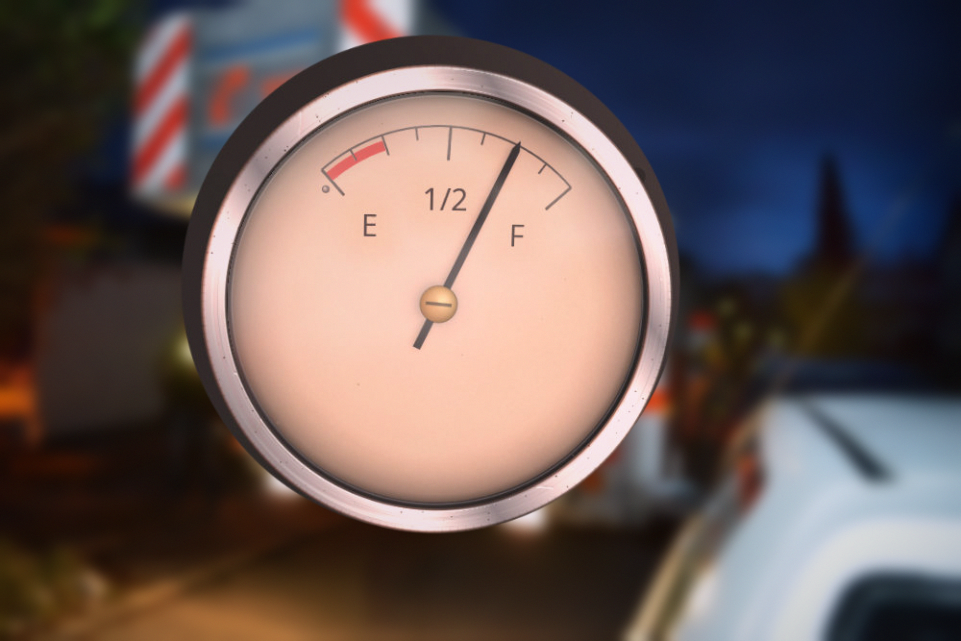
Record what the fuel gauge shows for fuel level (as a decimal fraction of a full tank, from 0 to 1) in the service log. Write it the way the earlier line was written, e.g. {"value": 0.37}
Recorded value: {"value": 0.75}
